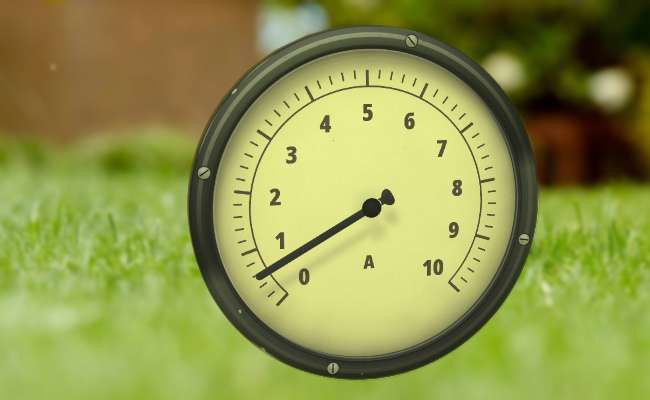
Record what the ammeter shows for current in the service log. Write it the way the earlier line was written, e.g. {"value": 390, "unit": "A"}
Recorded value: {"value": 0.6, "unit": "A"}
